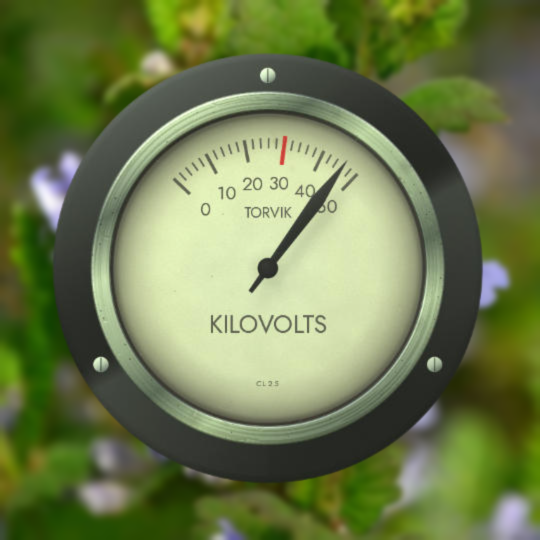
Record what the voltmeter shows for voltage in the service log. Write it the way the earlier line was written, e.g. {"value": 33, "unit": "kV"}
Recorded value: {"value": 46, "unit": "kV"}
